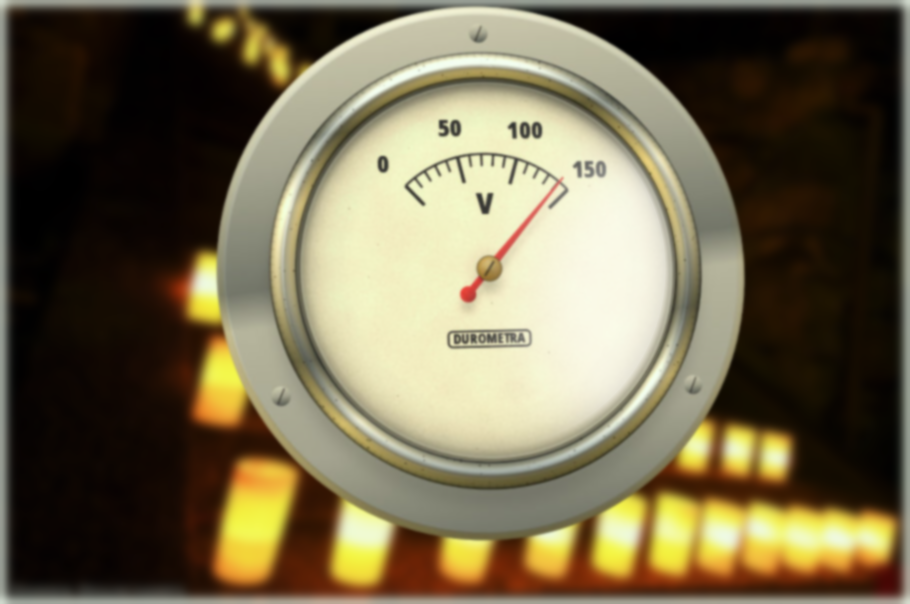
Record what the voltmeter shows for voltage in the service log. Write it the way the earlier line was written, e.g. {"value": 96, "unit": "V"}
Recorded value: {"value": 140, "unit": "V"}
